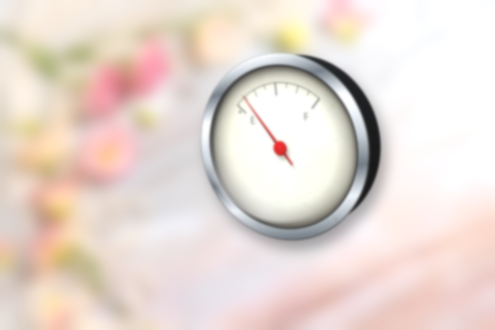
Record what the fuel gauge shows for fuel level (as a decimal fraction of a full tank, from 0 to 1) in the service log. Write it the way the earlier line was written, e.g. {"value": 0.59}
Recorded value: {"value": 0.125}
